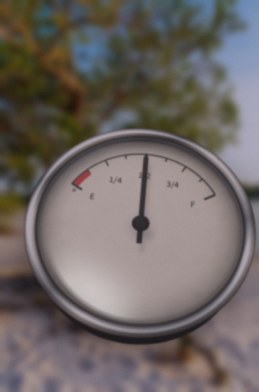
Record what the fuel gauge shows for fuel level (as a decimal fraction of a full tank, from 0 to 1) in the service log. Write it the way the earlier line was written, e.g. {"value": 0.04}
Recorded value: {"value": 0.5}
